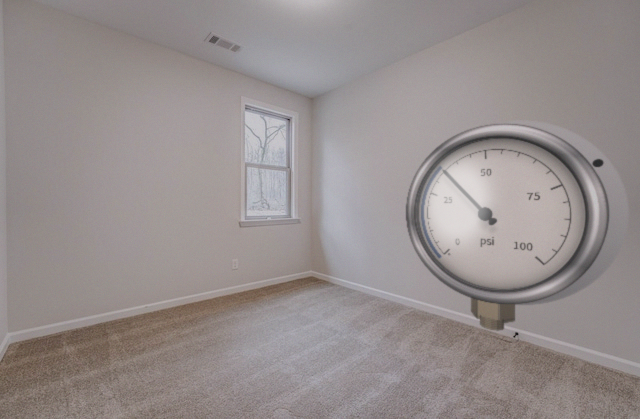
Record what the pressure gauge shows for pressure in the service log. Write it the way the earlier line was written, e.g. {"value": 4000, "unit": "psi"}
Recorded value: {"value": 35, "unit": "psi"}
